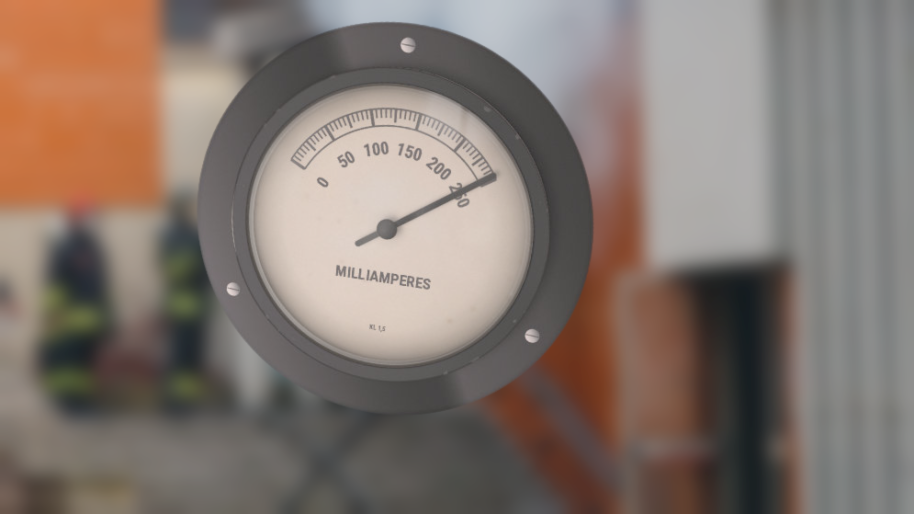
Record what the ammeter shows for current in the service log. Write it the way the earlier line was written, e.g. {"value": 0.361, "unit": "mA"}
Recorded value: {"value": 245, "unit": "mA"}
